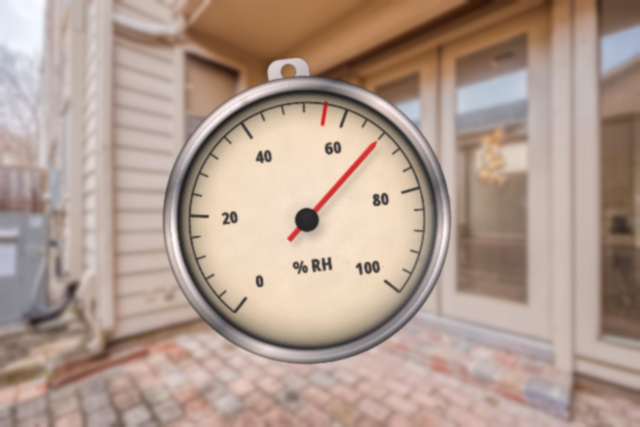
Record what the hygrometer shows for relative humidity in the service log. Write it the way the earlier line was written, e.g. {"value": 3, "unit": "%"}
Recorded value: {"value": 68, "unit": "%"}
